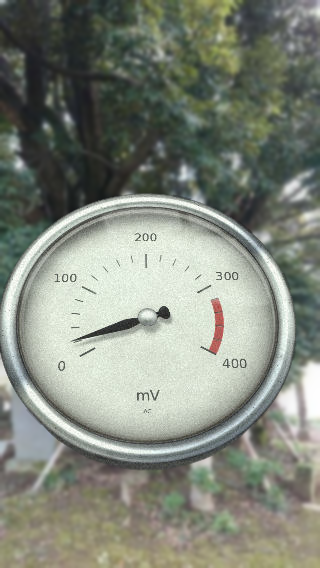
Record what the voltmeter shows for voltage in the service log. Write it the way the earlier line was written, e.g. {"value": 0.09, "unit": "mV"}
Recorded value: {"value": 20, "unit": "mV"}
